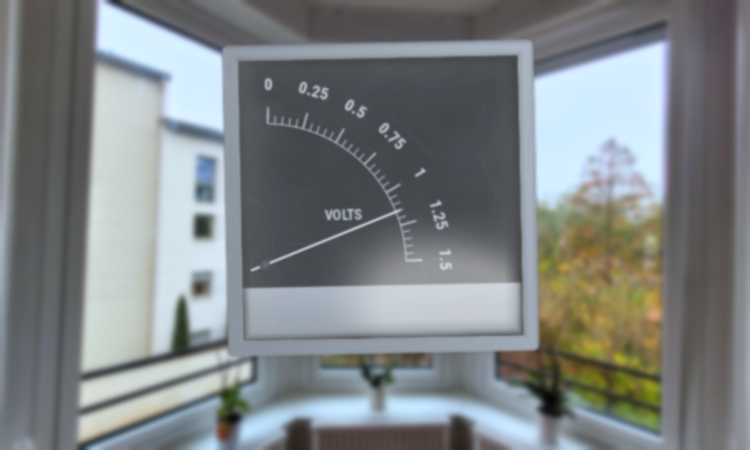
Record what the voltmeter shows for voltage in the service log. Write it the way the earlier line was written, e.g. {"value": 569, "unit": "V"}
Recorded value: {"value": 1.15, "unit": "V"}
